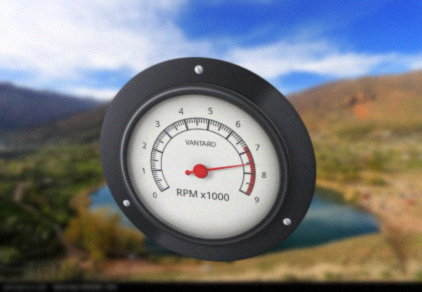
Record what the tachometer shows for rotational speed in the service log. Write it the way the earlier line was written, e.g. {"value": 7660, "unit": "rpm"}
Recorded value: {"value": 7500, "unit": "rpm"}
